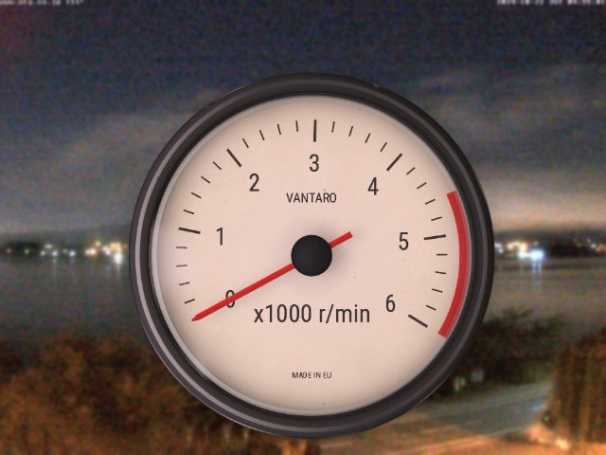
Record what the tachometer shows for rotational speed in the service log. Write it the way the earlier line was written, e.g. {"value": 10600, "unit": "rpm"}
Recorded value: {"value": 0, "unit": "rpm"}
